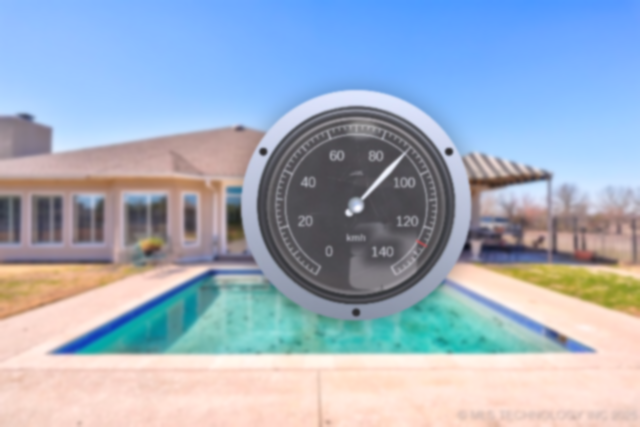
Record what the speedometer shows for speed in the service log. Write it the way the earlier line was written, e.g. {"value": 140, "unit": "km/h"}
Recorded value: {"value": 90, "unit": "km/h"}
